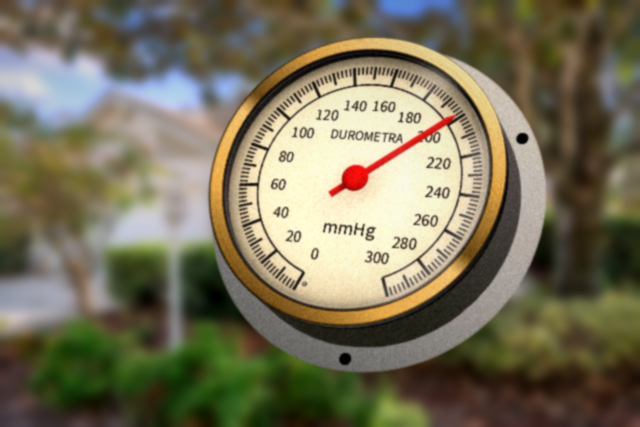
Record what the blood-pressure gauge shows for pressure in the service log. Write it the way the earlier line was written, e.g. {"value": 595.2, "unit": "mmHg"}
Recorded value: {"value": 200, "unit": "mmHg"}
